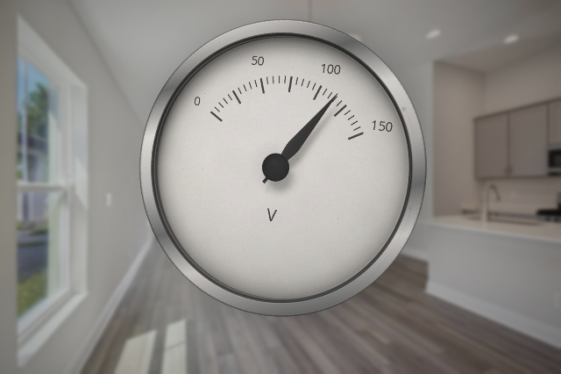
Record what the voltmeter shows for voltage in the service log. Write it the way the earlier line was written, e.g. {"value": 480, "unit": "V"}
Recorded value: {"value": 115, "unit": "V"}
